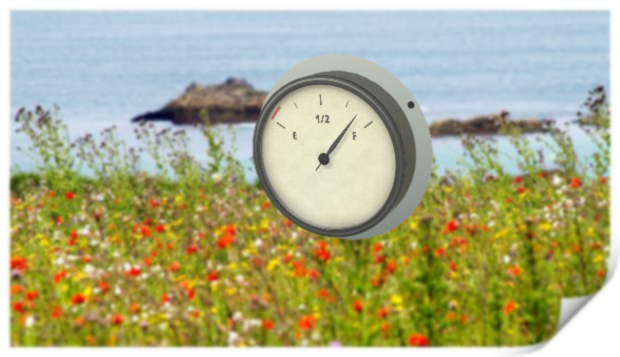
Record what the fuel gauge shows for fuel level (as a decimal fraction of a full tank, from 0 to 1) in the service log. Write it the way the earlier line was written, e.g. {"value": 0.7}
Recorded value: {"value": 0.875}
